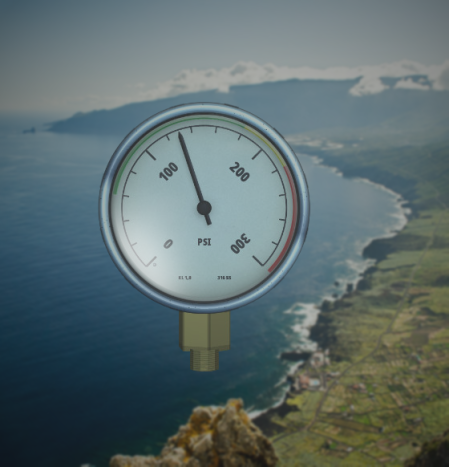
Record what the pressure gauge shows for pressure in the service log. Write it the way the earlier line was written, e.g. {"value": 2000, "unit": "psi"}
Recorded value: {"value": 130, "unit": "psi"}
